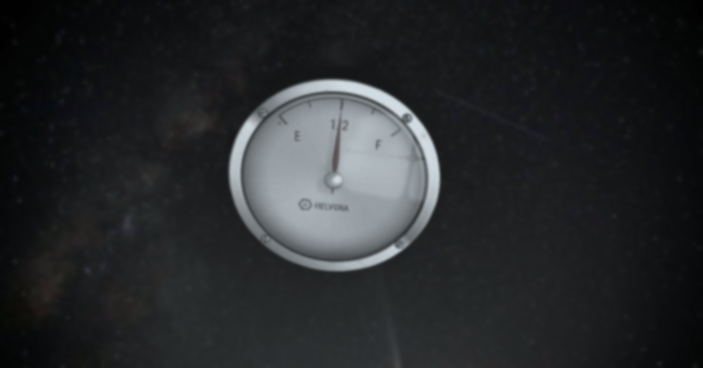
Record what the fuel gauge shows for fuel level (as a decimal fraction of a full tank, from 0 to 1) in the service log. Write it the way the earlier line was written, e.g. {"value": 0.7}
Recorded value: {"value": 0.5}
